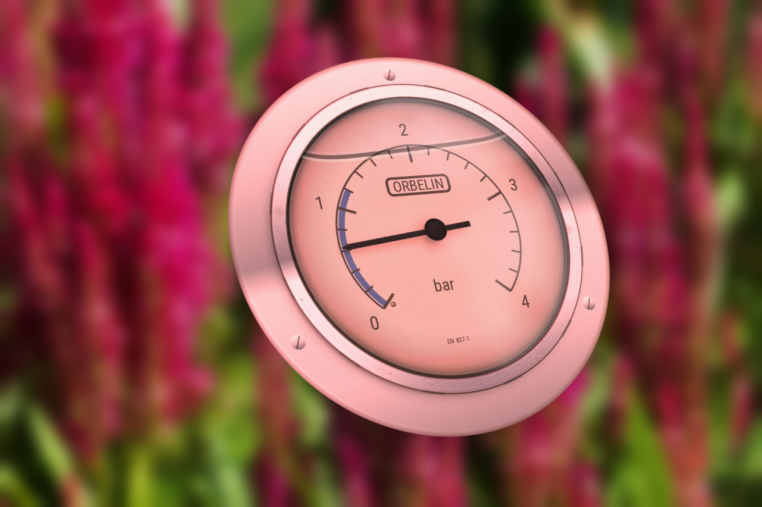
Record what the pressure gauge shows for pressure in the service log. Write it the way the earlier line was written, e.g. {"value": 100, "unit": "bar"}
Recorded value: {"value": 0.6, "unit": "bar"}
